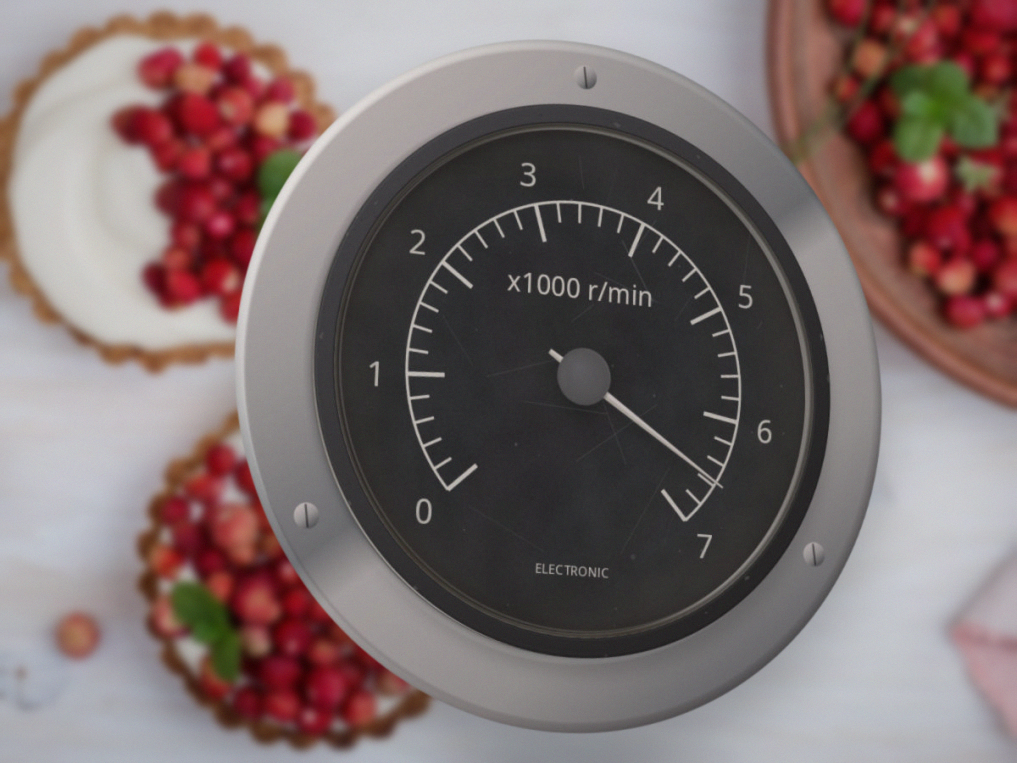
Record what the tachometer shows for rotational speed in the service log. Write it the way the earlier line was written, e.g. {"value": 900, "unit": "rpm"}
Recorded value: {"value": 6600, "unit": "rpm"}
